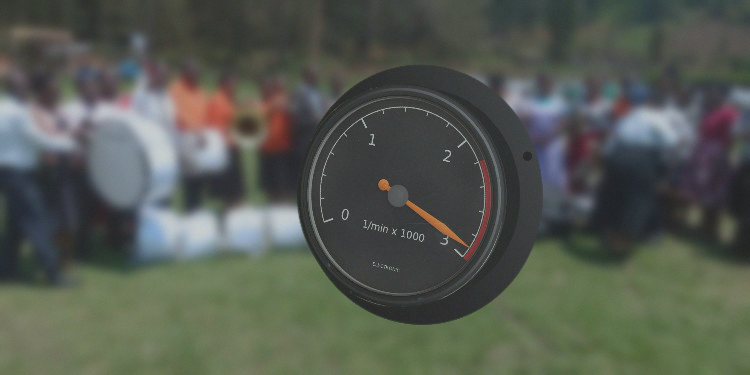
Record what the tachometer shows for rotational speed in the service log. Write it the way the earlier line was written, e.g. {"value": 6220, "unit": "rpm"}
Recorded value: {"value": 2900, "unit": "rpm"}
